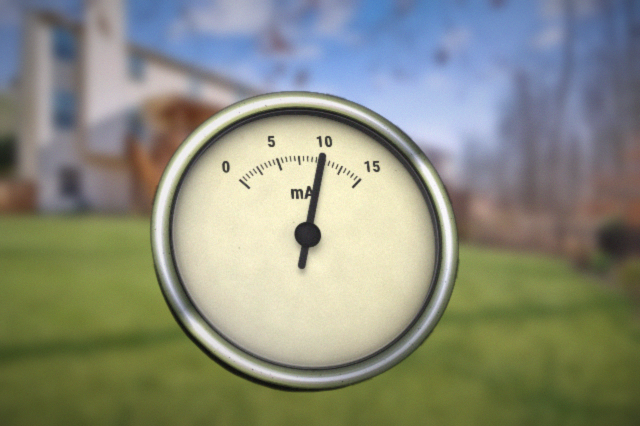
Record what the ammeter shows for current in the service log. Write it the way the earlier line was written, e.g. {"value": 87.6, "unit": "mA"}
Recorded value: {"value": 10, "unit": "mA"}
